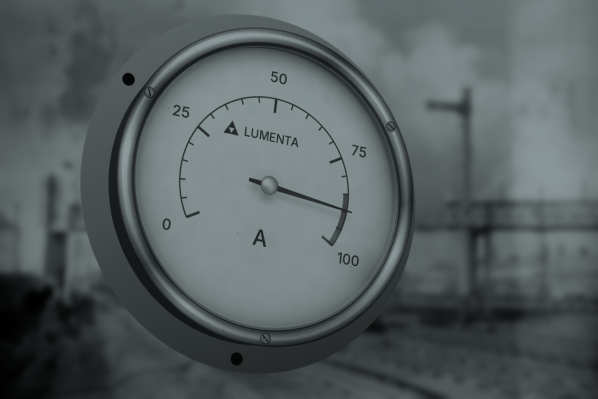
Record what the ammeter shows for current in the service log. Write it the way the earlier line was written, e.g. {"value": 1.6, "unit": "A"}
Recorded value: {"value": 90, "unit": "A"}
